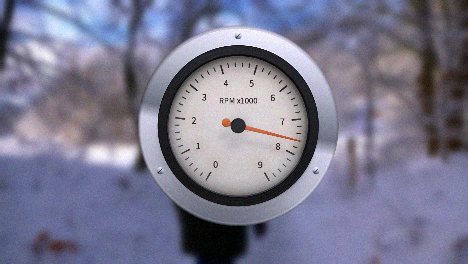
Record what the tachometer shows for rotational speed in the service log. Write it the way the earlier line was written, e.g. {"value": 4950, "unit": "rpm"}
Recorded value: {"value": 7600, "unit": "rpm"}
